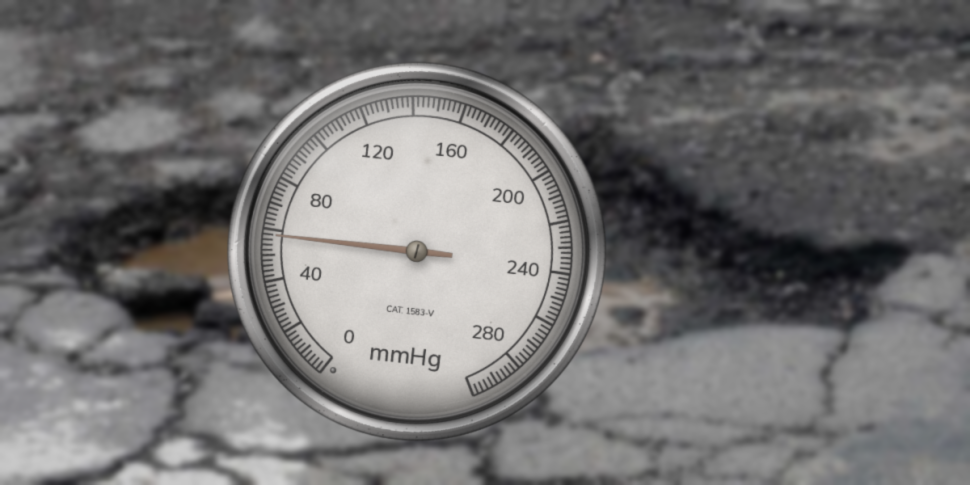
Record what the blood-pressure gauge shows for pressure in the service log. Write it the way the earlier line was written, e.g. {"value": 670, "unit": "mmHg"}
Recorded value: {"value": 58, "unit": "mmHg"}
